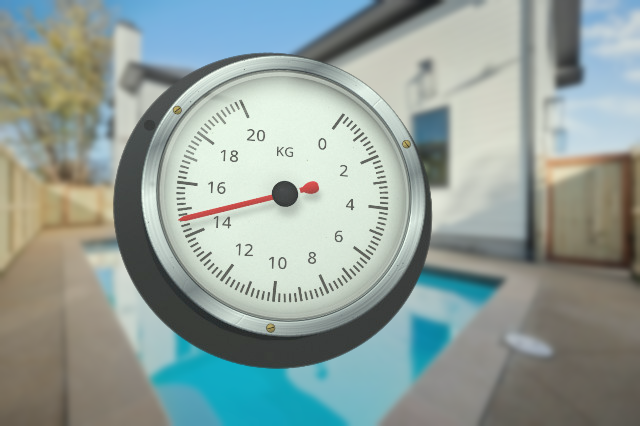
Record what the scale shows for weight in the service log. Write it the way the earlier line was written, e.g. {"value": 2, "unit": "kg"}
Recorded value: {"value": 14.6, "unit": "kg"}
